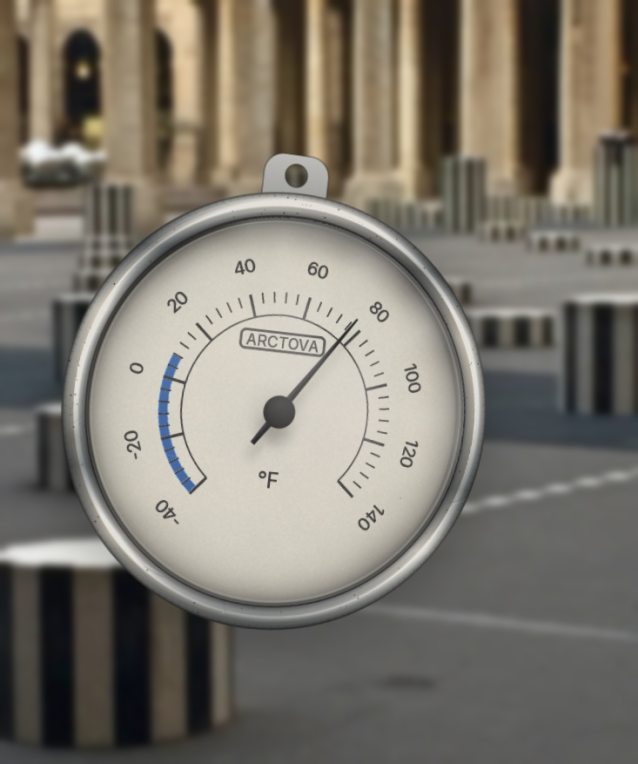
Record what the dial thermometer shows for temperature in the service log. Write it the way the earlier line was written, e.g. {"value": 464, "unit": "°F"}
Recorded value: {"value": 76, "unit": "°F"}
